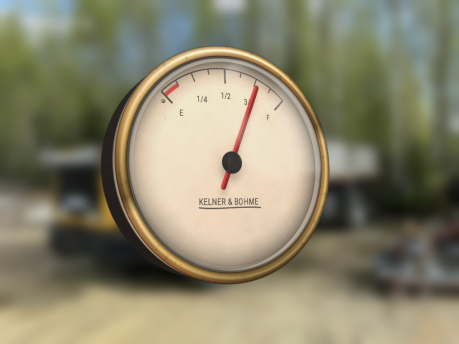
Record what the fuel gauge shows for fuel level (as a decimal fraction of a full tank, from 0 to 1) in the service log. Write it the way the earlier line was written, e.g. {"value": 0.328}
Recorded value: {"value": 0.75}
